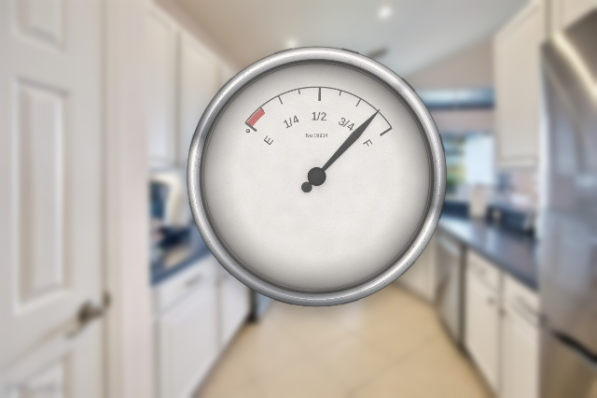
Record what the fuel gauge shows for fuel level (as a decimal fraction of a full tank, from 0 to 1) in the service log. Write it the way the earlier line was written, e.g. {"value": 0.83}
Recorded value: {"value": 0.875}
